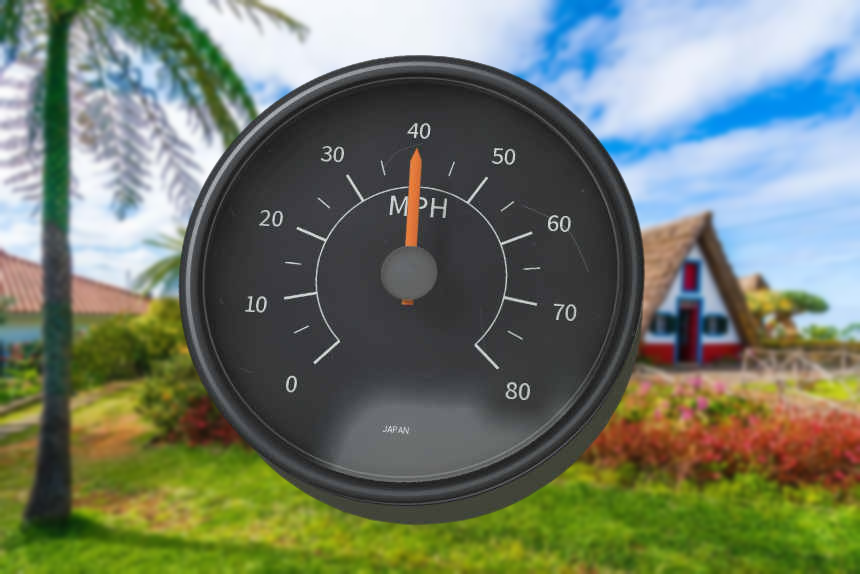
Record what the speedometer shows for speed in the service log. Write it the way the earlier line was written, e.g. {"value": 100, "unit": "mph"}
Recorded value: {"value": 40, "unit": "mph"}
